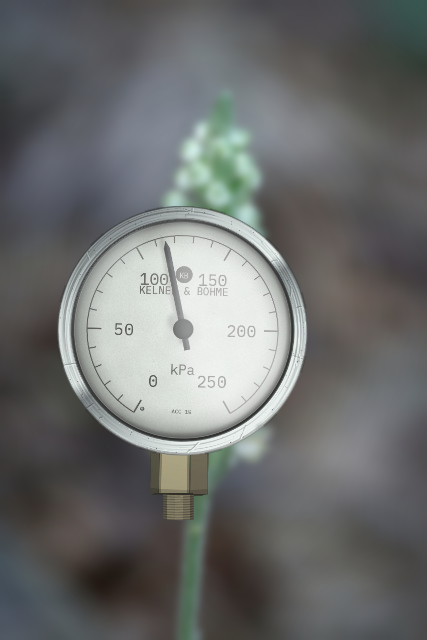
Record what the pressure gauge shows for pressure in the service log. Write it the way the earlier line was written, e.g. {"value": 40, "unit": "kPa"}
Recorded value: {"value": 115, "unit": "kPa"}
